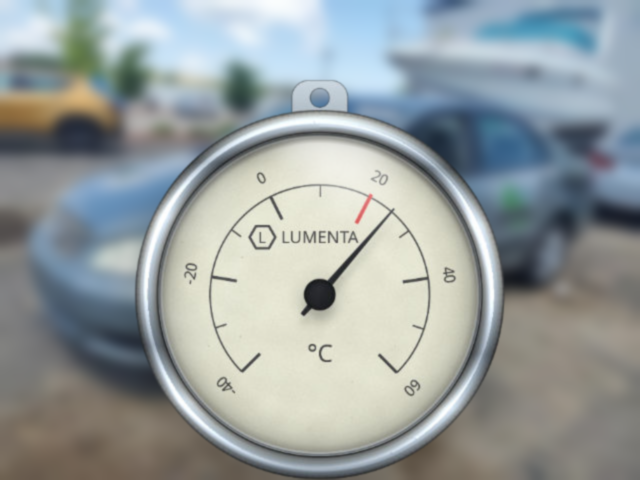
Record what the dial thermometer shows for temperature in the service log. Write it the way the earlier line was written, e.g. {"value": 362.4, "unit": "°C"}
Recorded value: {"value": 25, "unit": "°C"}
